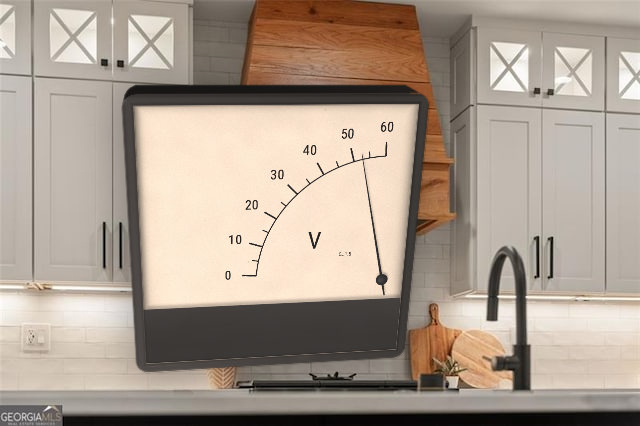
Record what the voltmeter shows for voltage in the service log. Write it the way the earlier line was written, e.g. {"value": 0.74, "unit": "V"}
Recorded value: {"value": 52.5, "unit": "V"}
